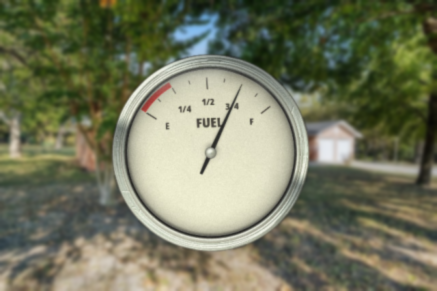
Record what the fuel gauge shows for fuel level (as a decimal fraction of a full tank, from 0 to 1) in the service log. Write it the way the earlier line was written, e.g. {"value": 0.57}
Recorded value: {"value": 0.75}
